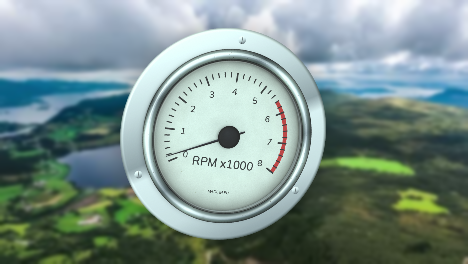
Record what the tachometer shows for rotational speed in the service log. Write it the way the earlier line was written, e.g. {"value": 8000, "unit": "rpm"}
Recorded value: {"value": 200, "unit": "rpm"}
